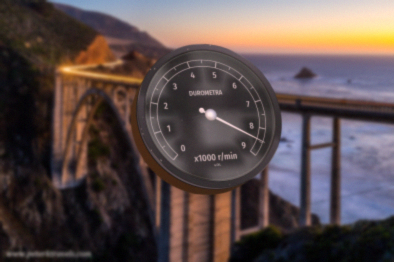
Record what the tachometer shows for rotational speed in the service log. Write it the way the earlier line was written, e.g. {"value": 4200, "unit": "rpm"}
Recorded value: {"value": 8500, "unit": "rpm"}
